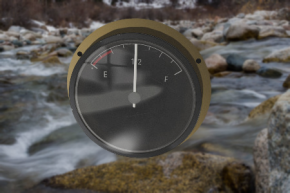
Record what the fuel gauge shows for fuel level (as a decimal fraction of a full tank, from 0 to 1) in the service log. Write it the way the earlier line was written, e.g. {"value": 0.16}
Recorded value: {"value": 0.5}
